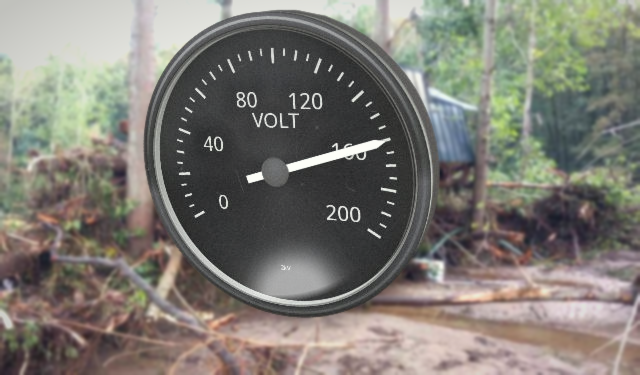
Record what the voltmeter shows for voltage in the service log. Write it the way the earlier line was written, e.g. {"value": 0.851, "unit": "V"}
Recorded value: {"value": 160, "unit": "V"}
